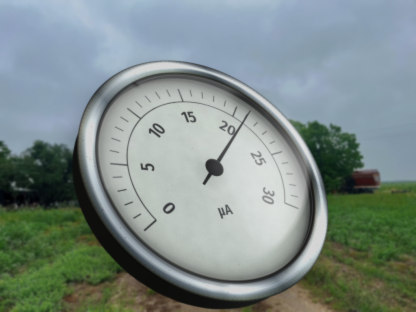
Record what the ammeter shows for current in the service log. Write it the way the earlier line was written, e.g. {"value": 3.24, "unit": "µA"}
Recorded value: {"value": 21, "unit": "µA"}
